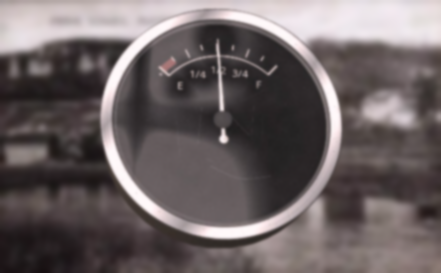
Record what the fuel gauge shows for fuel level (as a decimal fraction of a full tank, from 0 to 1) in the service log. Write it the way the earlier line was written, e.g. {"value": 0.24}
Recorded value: {"value": 0.5}
